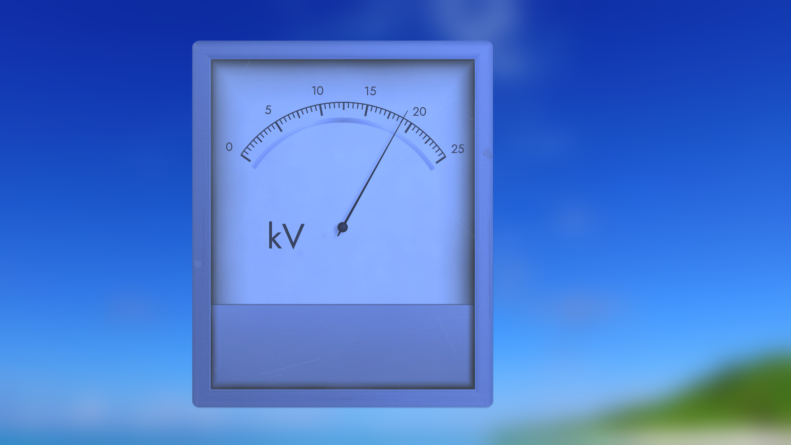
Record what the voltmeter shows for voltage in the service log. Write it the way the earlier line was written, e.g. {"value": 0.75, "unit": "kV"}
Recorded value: {"value": 19, "unit": "kV"}
